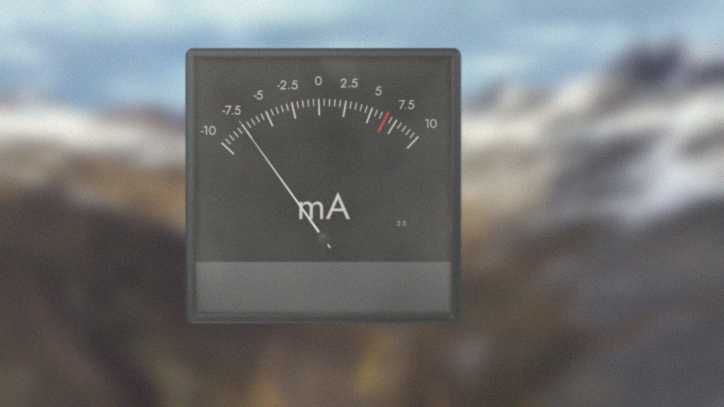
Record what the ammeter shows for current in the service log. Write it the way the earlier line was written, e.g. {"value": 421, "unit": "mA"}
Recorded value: {"value": -7.5, "unit": "mA"}
